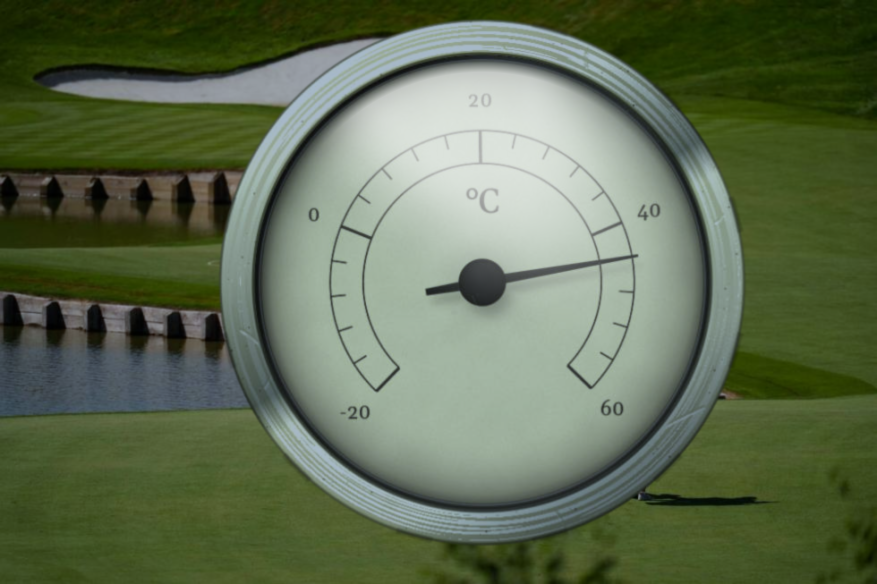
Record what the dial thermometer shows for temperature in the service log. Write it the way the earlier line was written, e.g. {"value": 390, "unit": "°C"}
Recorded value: {"value": 44, "unit": "°C"}
